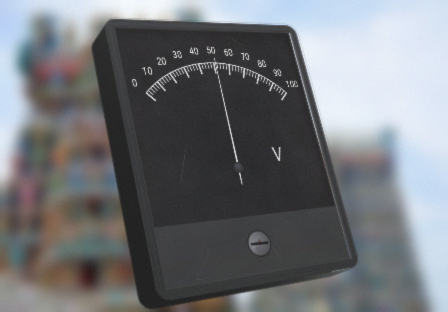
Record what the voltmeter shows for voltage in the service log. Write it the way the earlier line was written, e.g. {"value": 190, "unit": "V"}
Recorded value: {"value": 50, "unit": "V"}
